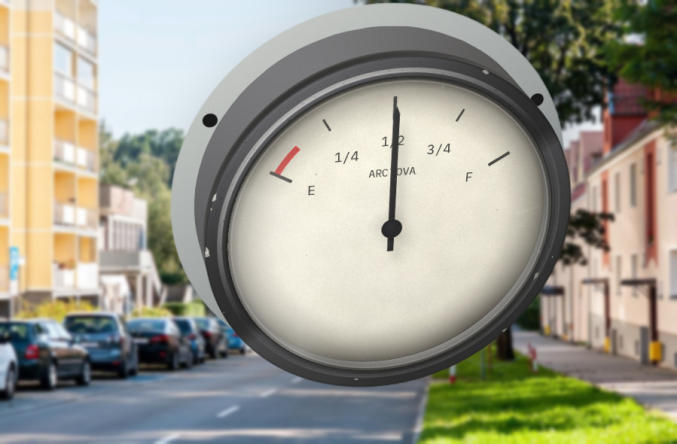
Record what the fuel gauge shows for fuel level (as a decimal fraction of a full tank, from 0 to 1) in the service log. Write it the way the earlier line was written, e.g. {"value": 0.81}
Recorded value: {"value": 0.5}
